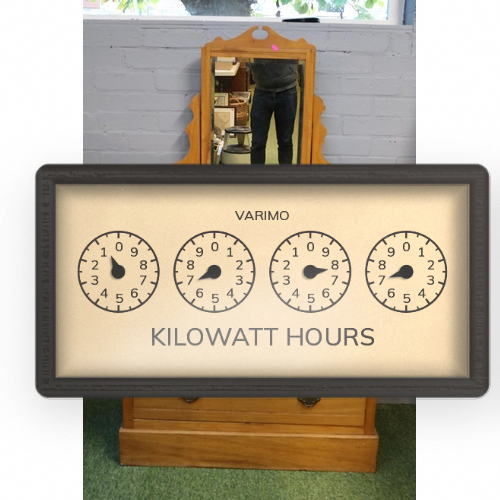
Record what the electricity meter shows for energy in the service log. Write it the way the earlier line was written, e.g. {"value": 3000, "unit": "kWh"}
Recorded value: {"value": 677, "unit": "kWh"}
